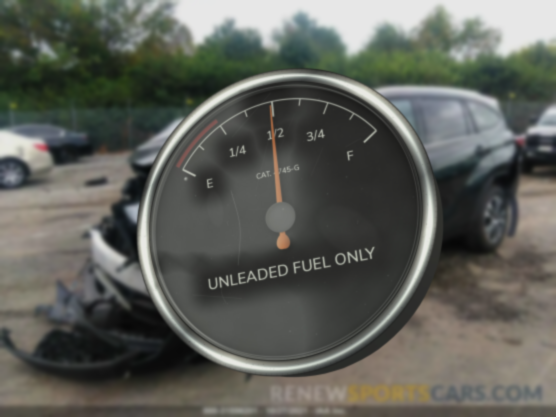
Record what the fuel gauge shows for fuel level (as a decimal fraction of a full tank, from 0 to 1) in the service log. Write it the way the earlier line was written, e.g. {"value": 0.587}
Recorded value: {"value": 0.5}
